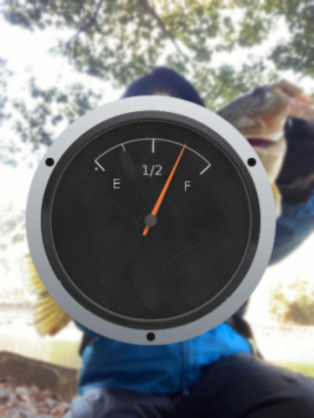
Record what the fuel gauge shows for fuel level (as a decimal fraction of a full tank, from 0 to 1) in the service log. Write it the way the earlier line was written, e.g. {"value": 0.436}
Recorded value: {"value": 0.75}
